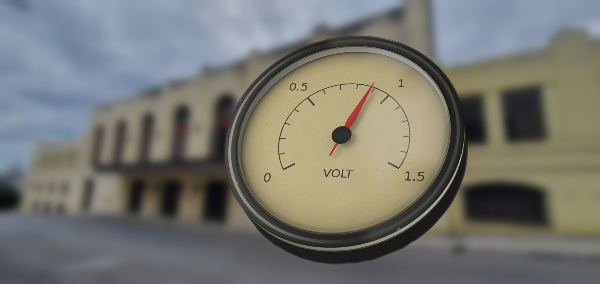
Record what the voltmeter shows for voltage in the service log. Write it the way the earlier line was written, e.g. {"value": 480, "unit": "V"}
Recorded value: {"value": 0.9, "unit": "V"}
